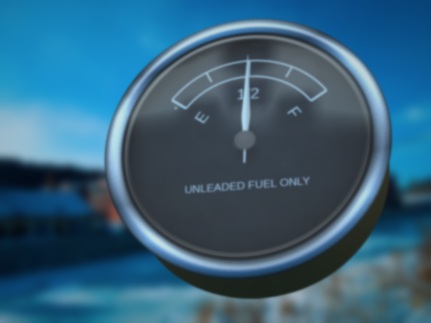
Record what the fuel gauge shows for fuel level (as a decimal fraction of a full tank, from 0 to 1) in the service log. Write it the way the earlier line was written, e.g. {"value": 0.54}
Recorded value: {"value": 0.5}
